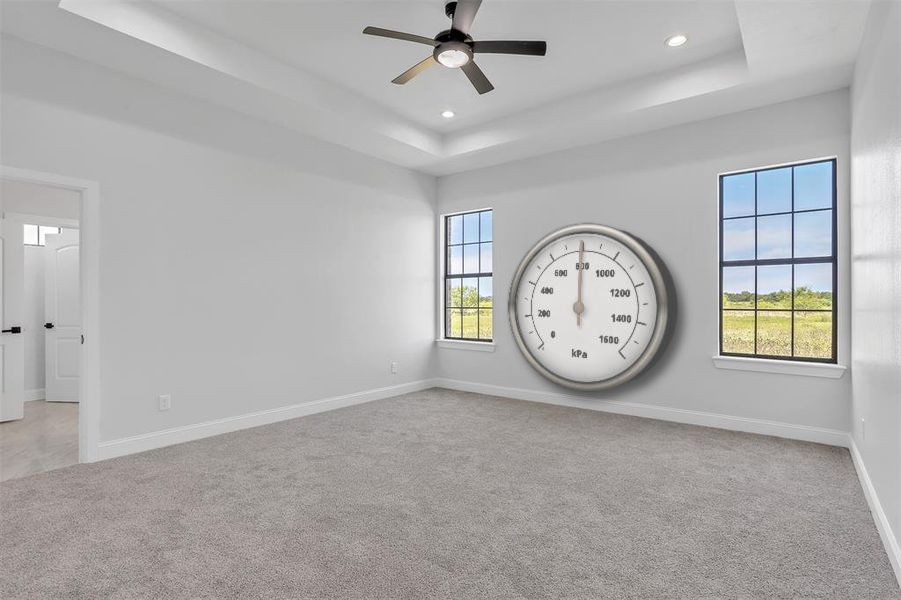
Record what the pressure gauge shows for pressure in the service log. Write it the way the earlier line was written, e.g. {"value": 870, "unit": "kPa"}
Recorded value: {"value": 800, "unit": "kPa"}
